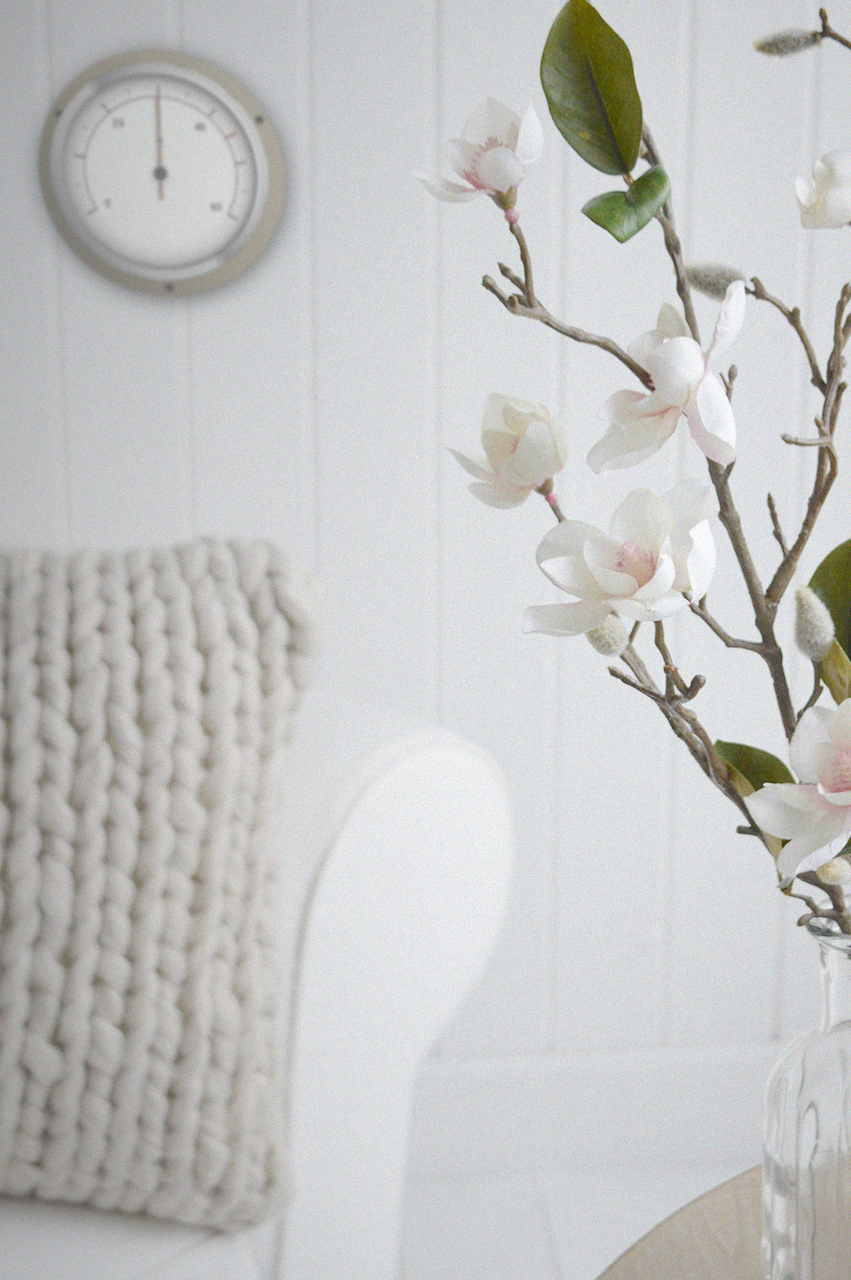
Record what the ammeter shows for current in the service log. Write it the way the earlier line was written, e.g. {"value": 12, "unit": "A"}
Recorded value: {"value": 30, "unit": "A"}
